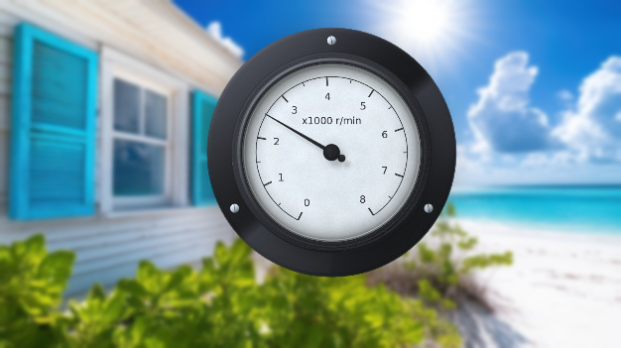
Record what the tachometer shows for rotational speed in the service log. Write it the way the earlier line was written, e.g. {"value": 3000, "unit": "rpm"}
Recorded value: {"value": 2500, "unit": "rpm"}
